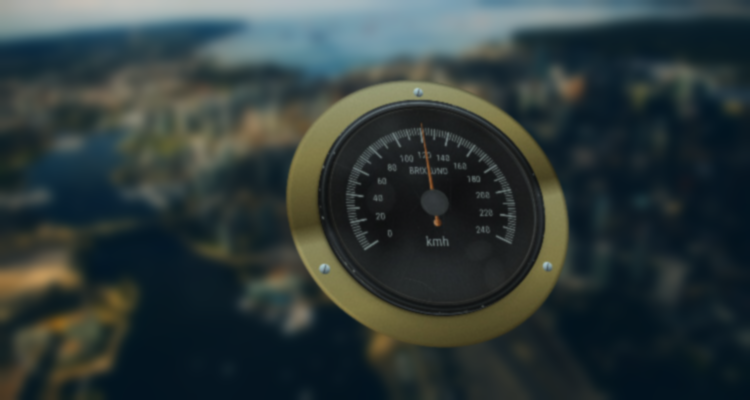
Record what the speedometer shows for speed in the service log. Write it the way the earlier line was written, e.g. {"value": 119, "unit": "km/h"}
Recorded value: {"value": 120, "unit": "km/h"}
